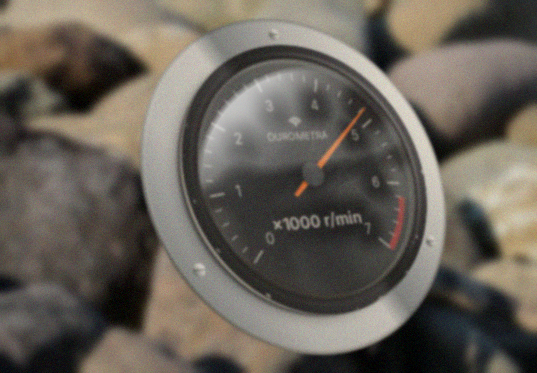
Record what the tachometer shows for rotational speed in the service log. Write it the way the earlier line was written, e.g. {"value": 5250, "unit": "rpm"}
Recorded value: {"value": 4800, "unit": "rpm"}
